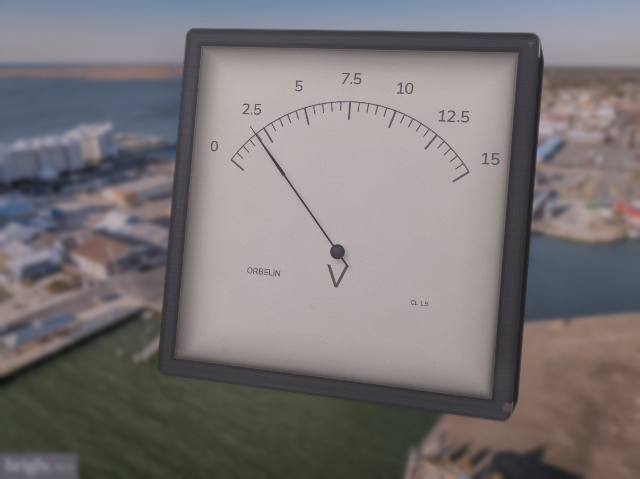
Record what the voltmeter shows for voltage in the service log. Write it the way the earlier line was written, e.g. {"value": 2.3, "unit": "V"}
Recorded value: {"value": 2, "unit": "V"}
